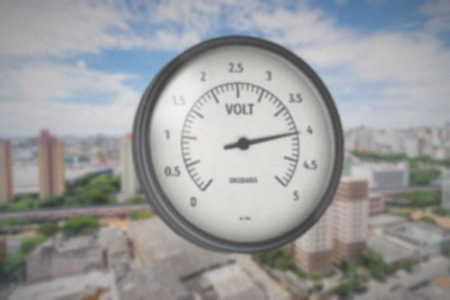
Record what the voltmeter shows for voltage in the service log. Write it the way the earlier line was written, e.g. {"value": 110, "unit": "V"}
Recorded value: {"value": 4, "unit": "V"}
